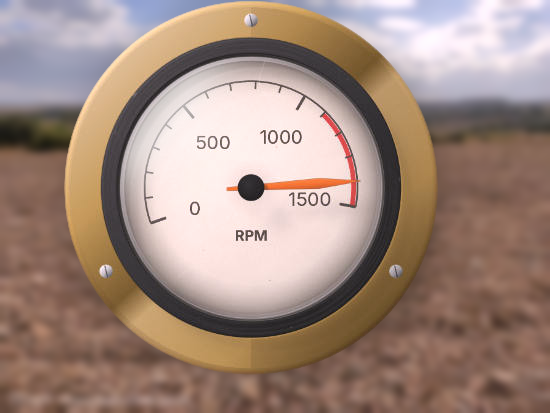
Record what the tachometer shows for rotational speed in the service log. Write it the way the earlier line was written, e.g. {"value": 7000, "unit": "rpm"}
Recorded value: {"value": 1400, "unit": "rpm"}
